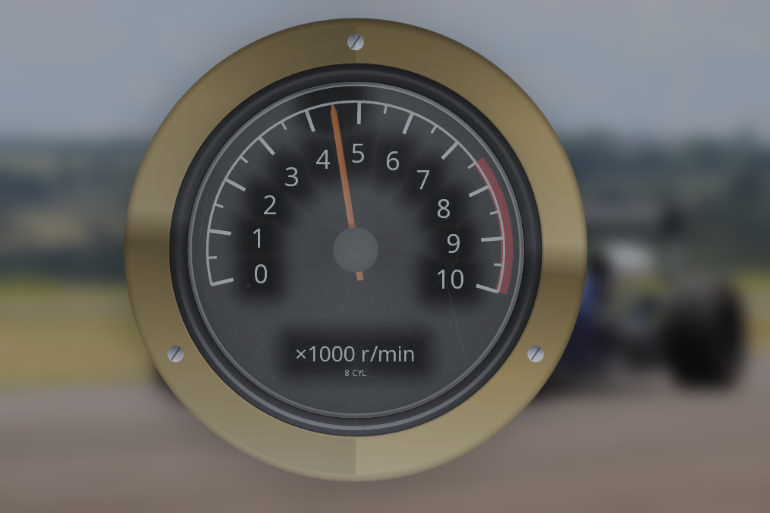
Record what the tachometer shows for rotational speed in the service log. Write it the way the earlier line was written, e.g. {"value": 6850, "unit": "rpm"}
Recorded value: {"value": 4500, "unit": "rpm"}
